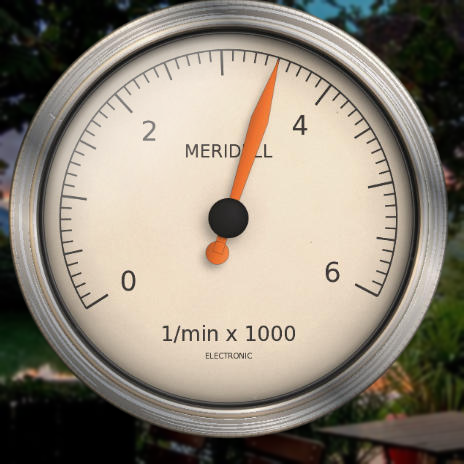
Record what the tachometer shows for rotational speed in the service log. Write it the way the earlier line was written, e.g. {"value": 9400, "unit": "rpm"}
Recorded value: {"value": 3500, "unit": "rpm"}
